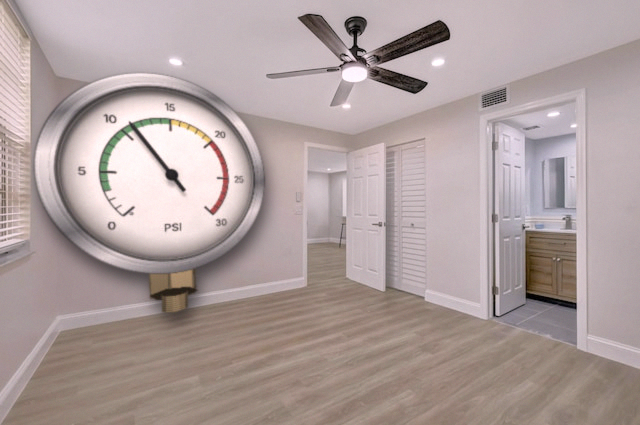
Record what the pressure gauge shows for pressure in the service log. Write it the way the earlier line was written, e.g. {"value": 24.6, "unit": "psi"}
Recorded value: {"value": 11, "unit": "psi"}
